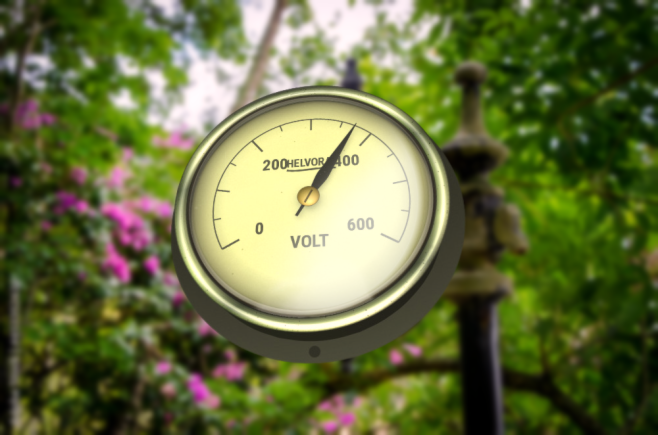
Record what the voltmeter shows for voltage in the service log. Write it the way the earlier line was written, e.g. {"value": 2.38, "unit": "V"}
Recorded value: {"value": 375, "unit": "V"}
